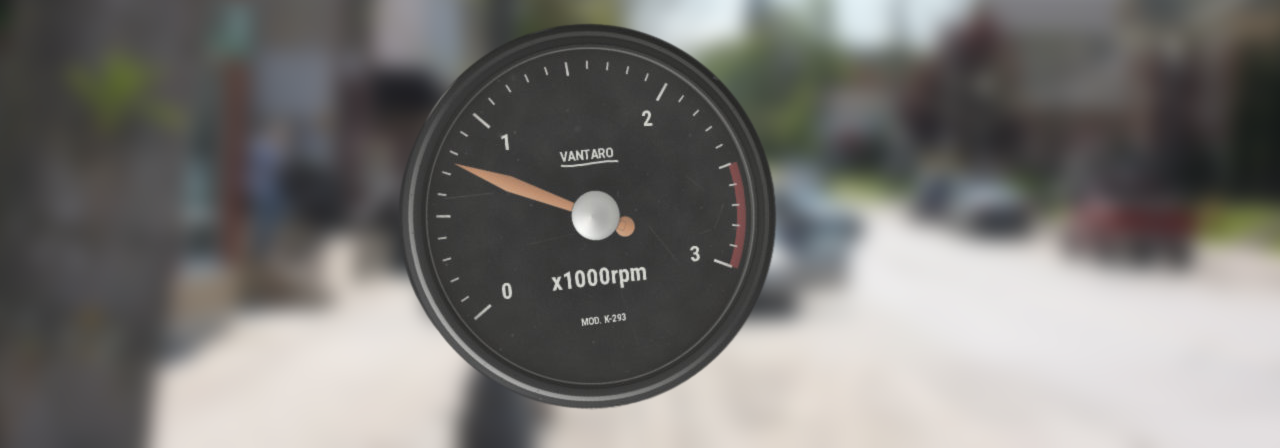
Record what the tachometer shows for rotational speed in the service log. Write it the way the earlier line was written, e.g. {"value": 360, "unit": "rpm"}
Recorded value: {"value": 750, "unit": "rpm"}
